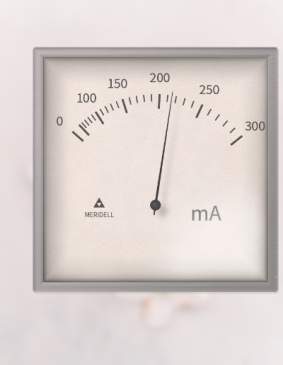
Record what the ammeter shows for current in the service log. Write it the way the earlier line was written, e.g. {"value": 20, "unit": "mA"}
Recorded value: {"value": 215, "unit": "mA"}
